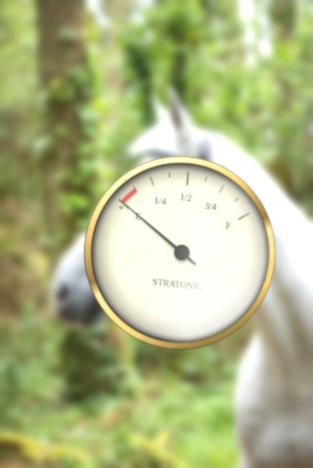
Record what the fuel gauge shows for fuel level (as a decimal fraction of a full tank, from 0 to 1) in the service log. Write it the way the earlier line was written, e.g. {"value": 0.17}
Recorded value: {"value": 0}
